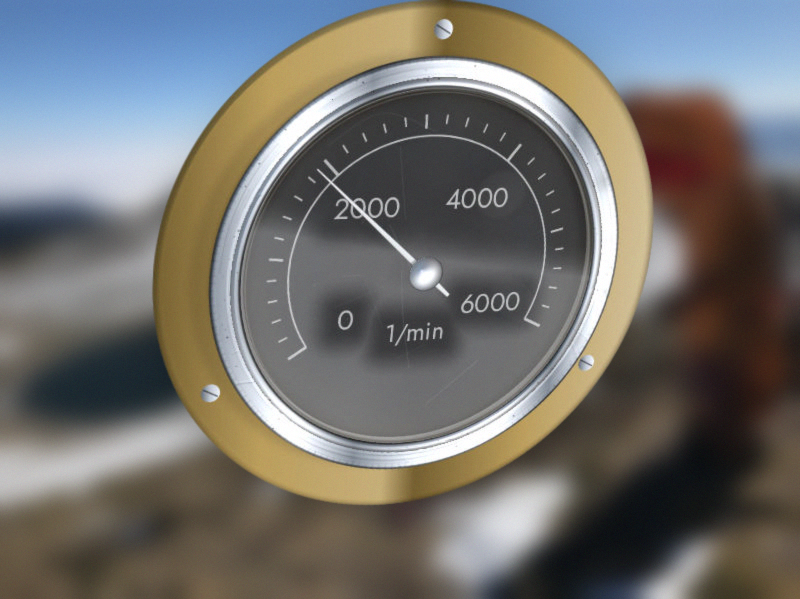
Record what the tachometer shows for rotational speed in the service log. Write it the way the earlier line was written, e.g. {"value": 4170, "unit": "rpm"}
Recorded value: {"value": 1900, "unit": "rpm"}
